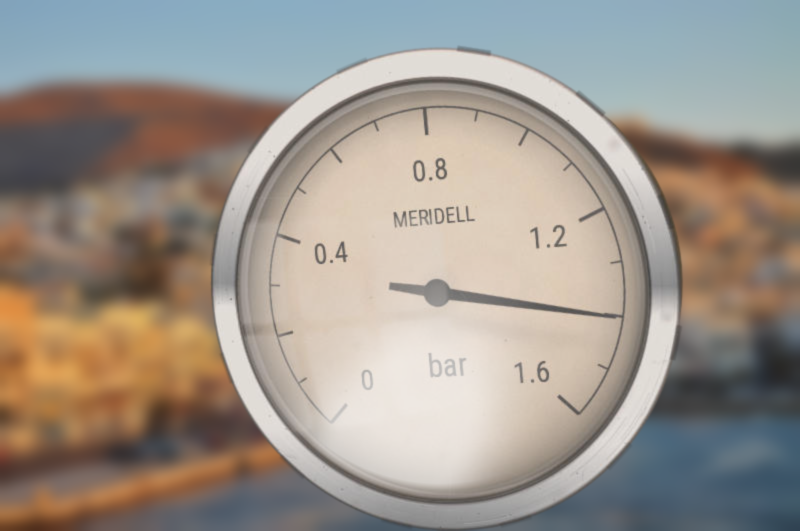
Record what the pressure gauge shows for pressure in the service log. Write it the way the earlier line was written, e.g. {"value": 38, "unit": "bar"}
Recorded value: {"value": 1.4, "unit": "bar"}
